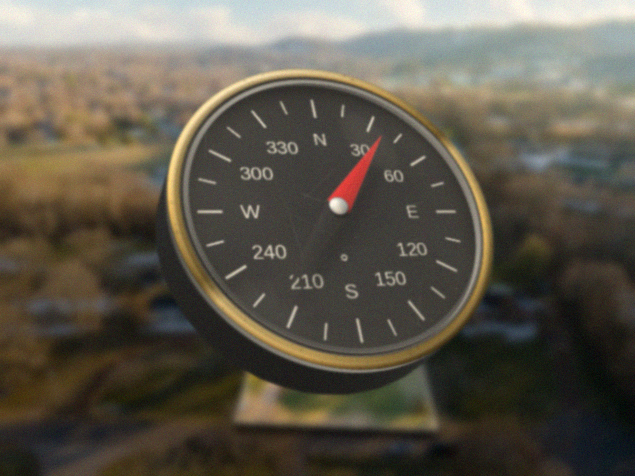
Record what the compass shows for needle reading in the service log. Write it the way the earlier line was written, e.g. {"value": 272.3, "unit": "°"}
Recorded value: {"value": 37.5, "unit": "°"}
